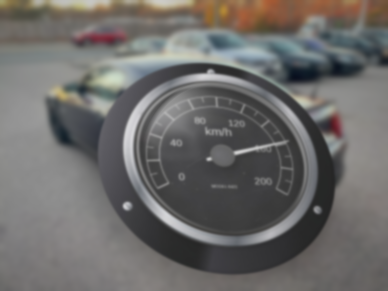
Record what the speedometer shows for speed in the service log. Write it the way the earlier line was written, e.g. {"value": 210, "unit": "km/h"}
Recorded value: {"value": 160, "unit": "km/h"}
